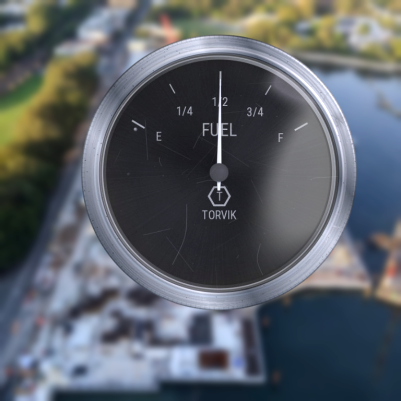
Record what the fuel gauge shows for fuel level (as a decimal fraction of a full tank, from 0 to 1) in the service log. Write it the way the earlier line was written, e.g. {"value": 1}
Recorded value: {"value": 0.5}
